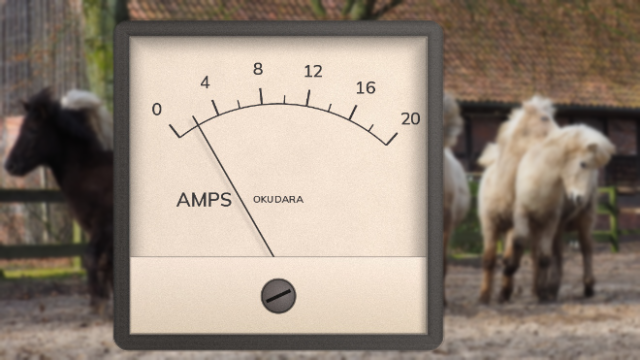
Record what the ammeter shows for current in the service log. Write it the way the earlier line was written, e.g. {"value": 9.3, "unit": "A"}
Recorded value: {"value": 2, "unit": "A"}
